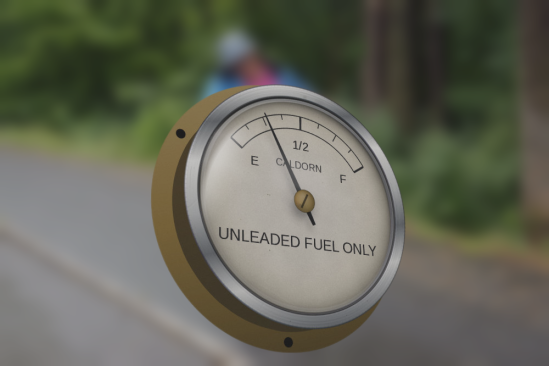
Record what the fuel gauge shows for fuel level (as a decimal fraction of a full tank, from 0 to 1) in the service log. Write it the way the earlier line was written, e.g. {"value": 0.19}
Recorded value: {"value": 0.25}
